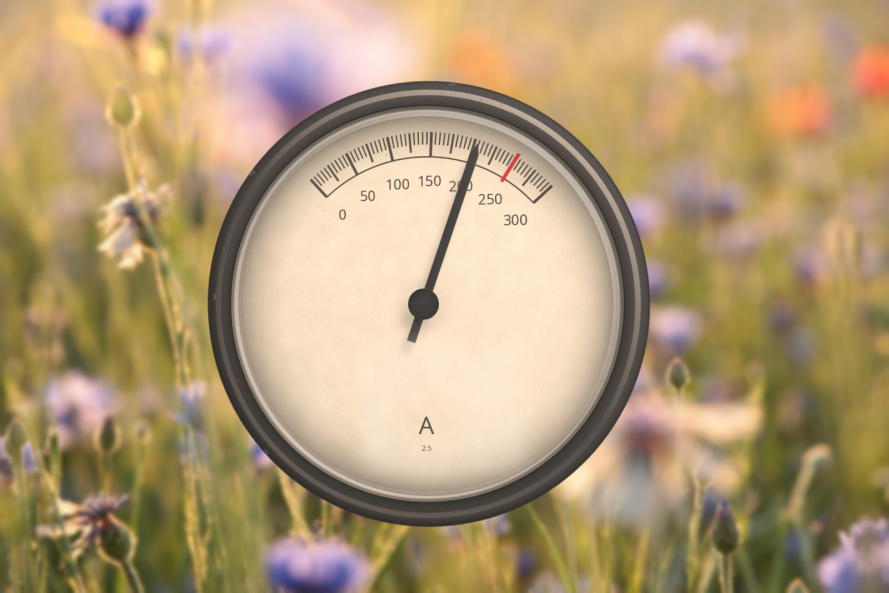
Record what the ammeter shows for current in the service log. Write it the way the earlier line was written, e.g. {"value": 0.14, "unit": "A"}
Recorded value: {"value": 205, "unit": "A"}
